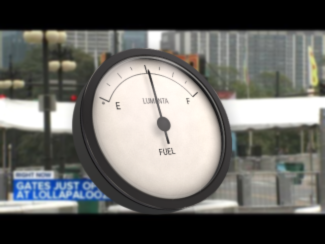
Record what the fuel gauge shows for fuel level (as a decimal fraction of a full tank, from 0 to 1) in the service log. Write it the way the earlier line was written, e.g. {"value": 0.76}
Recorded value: {"value": 0.5}
